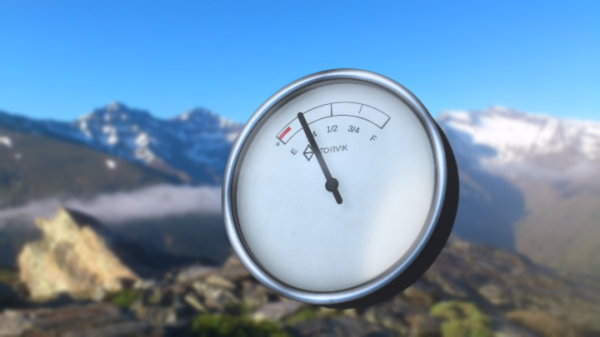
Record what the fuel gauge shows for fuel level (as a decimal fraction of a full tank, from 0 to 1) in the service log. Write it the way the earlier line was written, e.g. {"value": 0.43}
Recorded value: {"value": 0.25}
